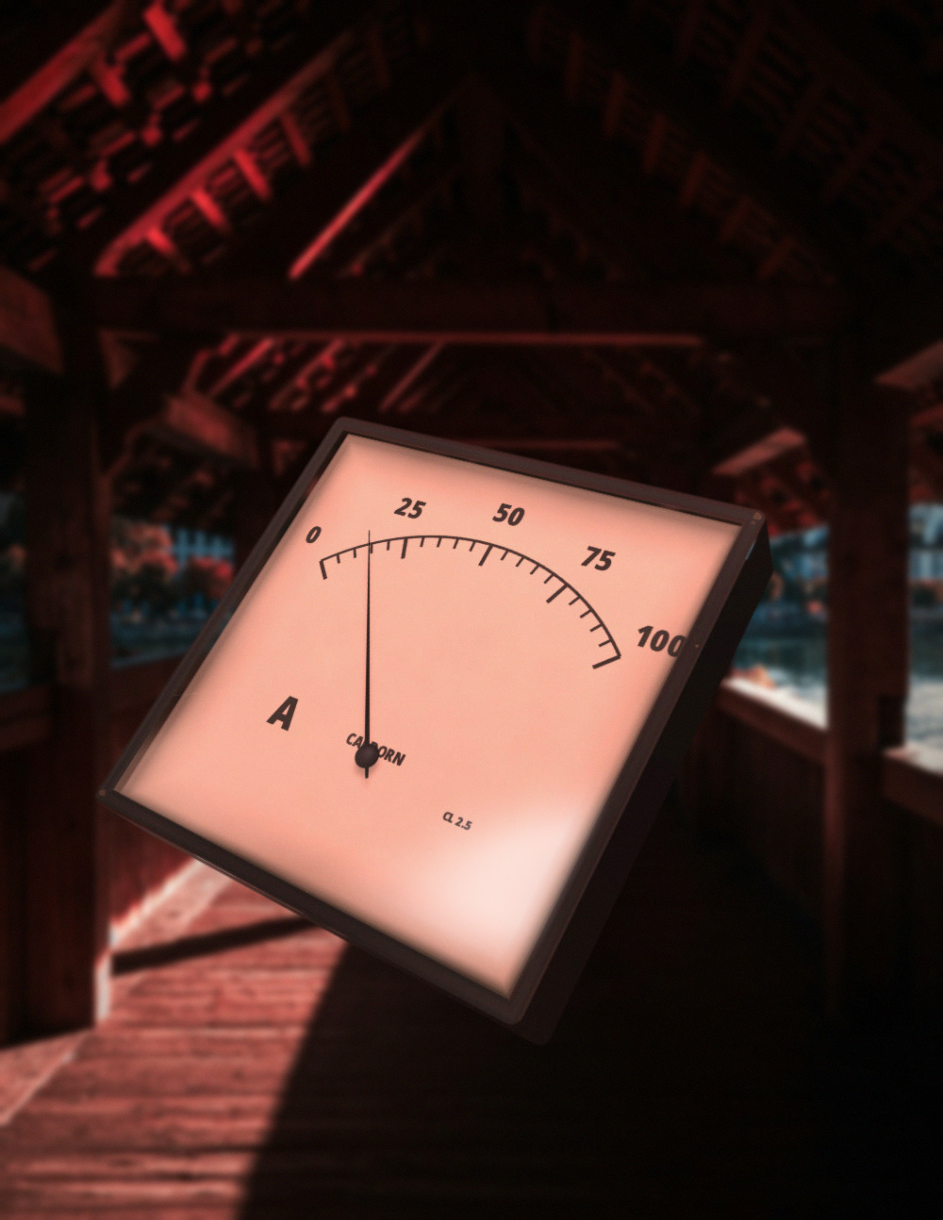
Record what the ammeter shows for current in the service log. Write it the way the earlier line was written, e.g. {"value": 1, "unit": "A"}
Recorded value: {"value": 15, "unit": "A"}
